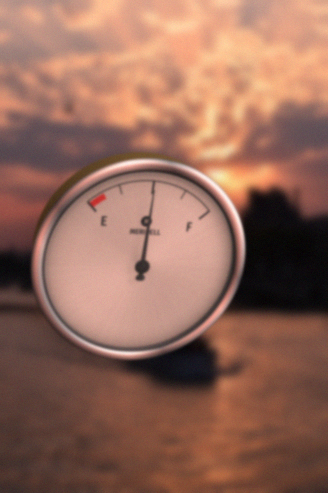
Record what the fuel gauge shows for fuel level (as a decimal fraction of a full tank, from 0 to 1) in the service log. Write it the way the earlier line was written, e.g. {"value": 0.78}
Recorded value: {"value": 0.5}
